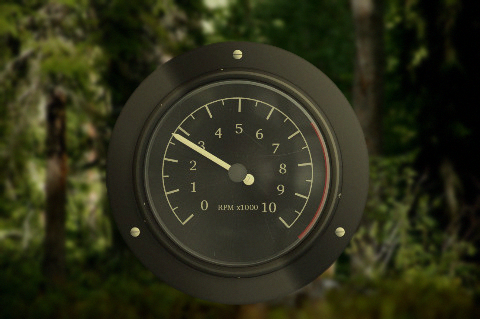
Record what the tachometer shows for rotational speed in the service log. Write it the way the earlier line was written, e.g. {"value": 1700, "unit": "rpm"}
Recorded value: {"value": 2750, "unit": "rpm"}
